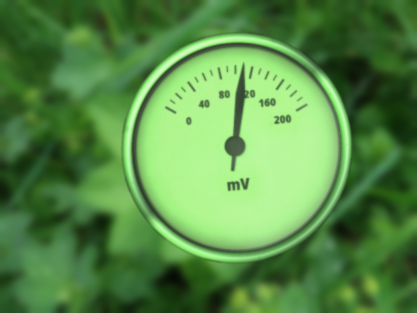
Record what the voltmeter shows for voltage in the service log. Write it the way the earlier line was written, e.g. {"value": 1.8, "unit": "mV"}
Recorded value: {"value": 110, "unit": "mV"}
